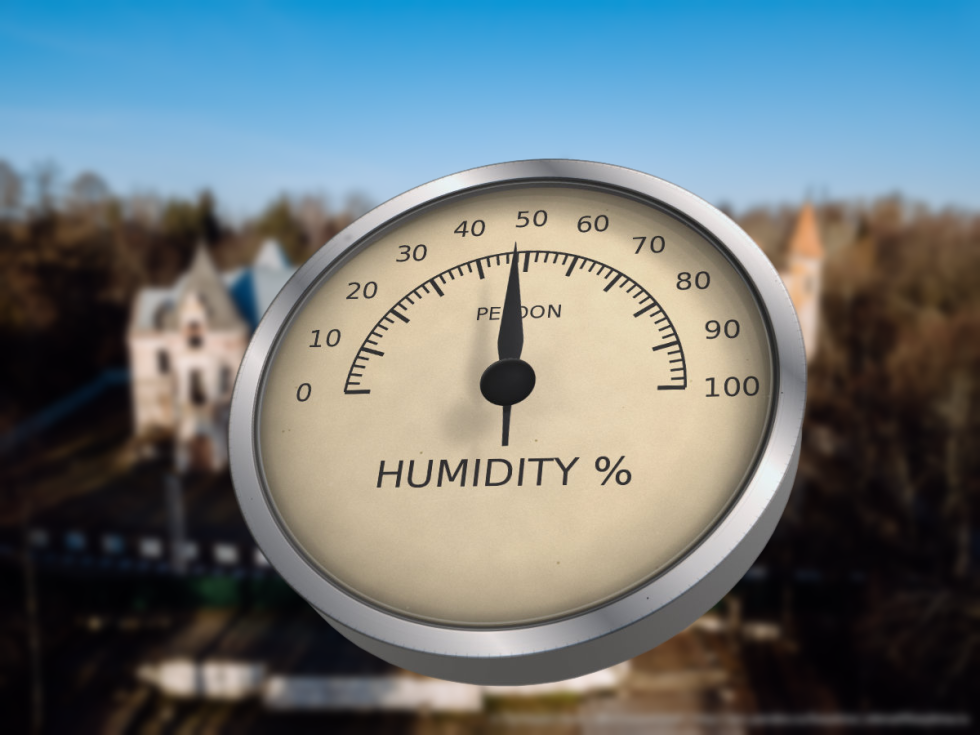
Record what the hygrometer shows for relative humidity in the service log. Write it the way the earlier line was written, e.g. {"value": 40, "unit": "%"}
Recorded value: {"value": 48, "unit": "%"}
